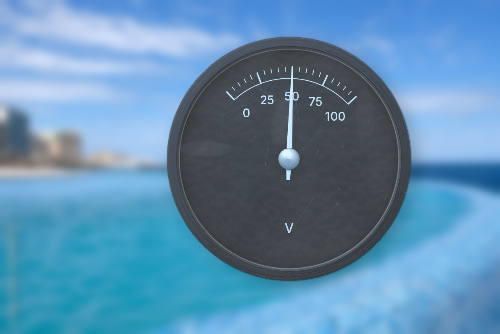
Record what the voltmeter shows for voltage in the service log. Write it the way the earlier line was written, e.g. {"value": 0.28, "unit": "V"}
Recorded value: {"value": 50, "unit": "V"}
